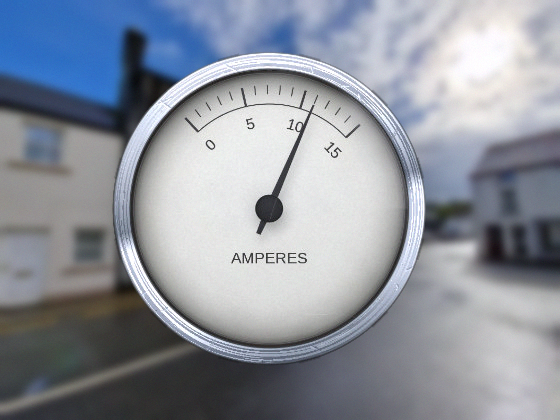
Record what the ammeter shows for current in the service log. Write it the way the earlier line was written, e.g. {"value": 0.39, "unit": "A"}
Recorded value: {"value": 11, "unit": "A"}
